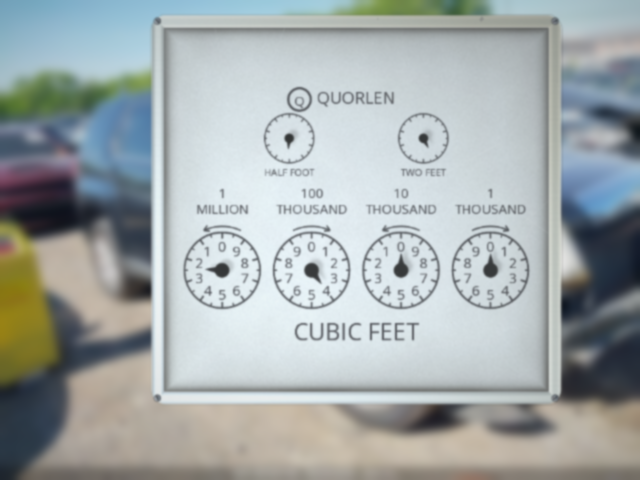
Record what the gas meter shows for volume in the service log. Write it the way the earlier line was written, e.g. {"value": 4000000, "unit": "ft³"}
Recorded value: {"value": 240000, "unit": "ft³"}
